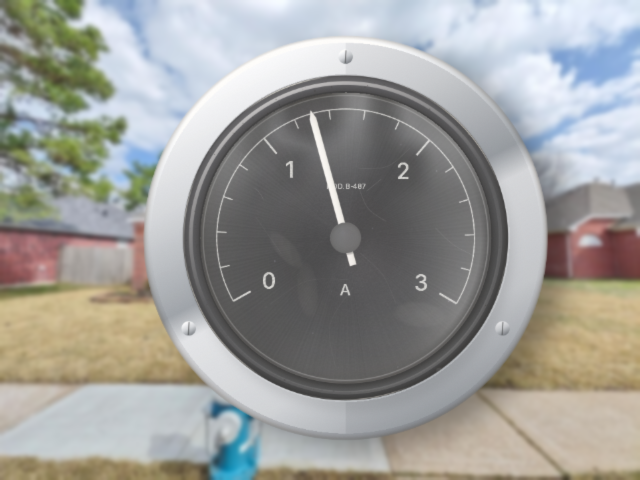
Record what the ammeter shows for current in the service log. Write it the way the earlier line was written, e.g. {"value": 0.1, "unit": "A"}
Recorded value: {"value": 1.3, "unit": "A"}
